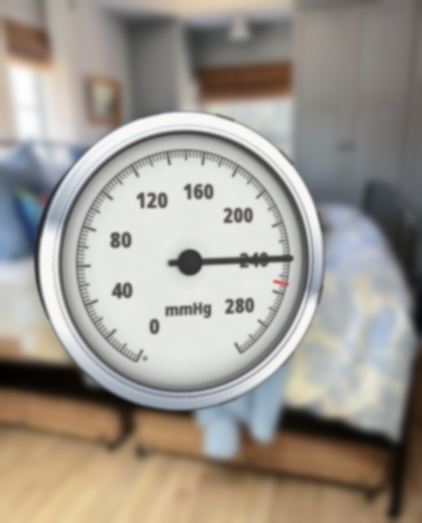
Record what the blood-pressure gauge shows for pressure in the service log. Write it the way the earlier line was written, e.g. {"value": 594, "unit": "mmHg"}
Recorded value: {"value": 240, "unit": "mmHg"}
